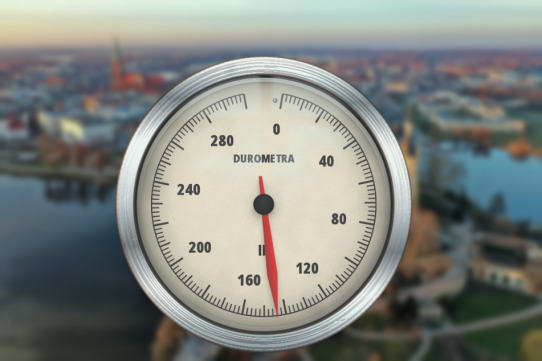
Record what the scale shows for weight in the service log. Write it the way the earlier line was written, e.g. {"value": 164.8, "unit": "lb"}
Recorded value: {"value": 144, "unit": "lb"}
